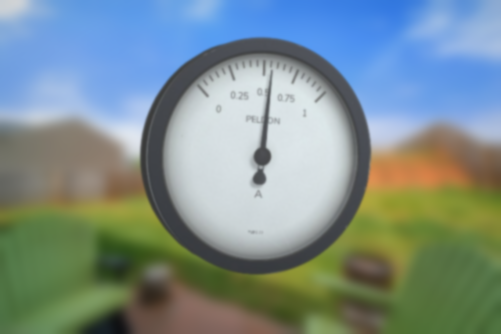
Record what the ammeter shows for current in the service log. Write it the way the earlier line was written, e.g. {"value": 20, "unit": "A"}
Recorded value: {"value": 0.55, "unit": "A"}
